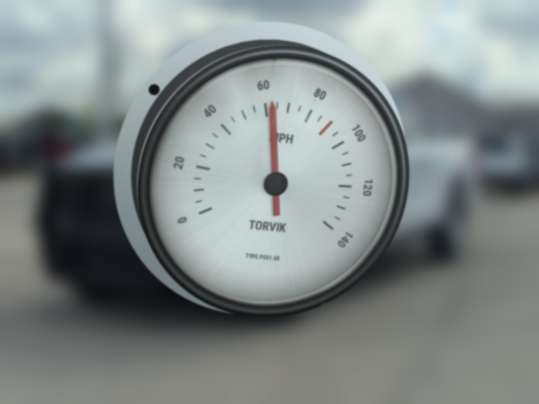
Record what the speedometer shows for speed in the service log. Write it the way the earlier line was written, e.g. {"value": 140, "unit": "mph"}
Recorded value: {"value": 62.5, "unit": "mph"}
